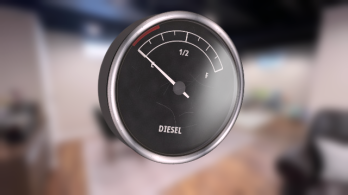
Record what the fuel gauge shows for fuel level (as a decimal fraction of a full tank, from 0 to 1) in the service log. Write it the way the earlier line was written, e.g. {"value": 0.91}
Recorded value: {"value": 0}
